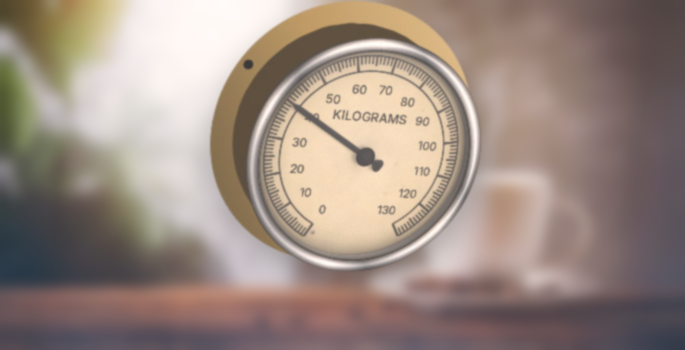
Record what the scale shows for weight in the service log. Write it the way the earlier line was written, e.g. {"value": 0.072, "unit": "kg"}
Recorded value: {"value": 40, "unit": "kg"}
